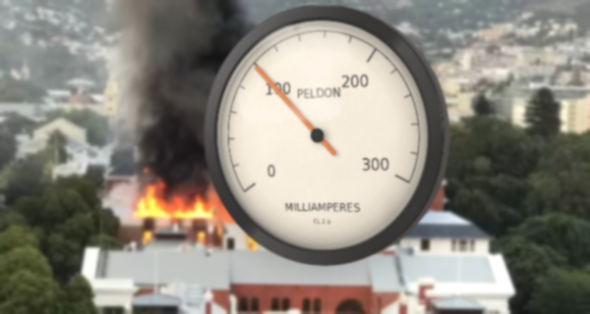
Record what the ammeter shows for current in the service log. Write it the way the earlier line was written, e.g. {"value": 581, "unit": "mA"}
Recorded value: {"value": 100, "unit": "mA"}
